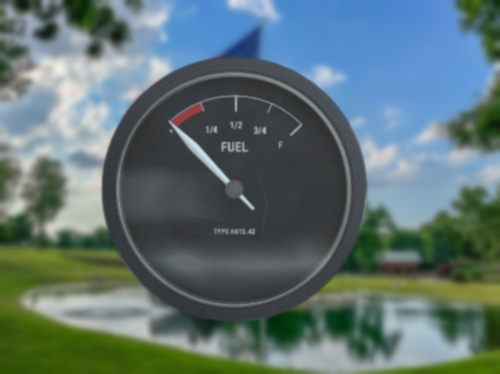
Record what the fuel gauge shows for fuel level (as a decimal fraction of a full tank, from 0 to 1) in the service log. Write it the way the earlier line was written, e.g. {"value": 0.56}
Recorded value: {"value": 0}
